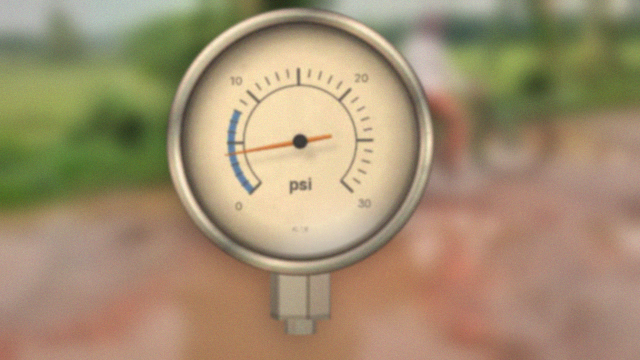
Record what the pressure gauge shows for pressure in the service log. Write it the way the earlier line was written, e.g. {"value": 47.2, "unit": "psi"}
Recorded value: {"value": 4, "unit": "psi"}
